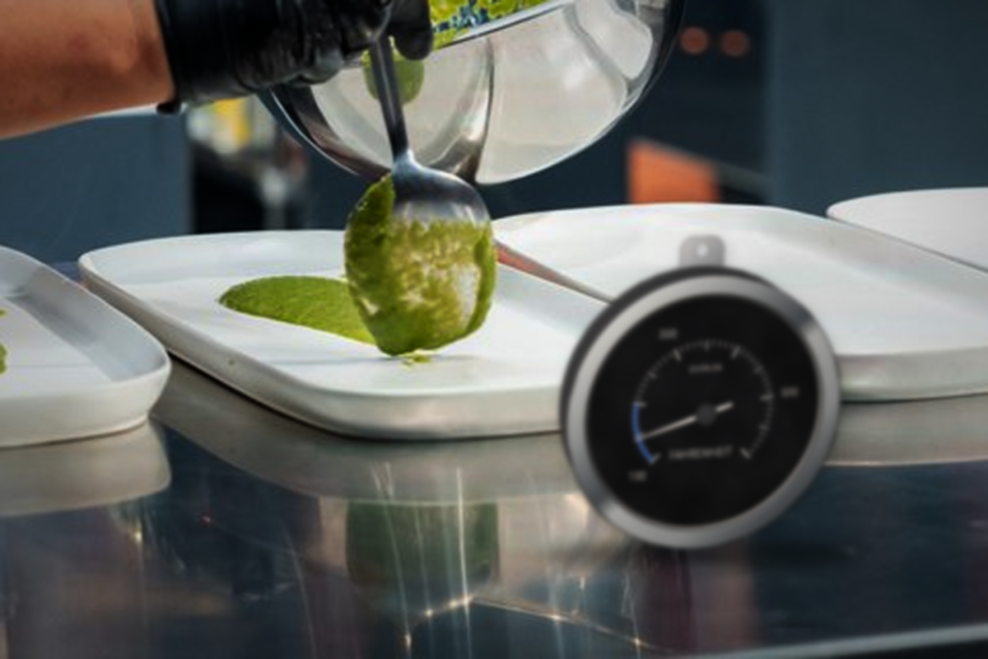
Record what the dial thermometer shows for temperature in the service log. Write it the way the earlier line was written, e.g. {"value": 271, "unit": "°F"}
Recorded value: {"value": 150, "unit": "°F"}
